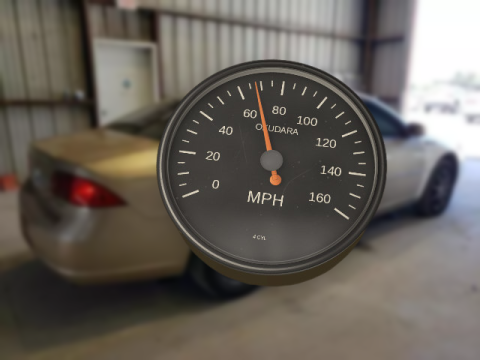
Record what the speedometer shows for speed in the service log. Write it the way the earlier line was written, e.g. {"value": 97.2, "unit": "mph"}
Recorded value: {"value": 67.5, "unit": "mph"}
